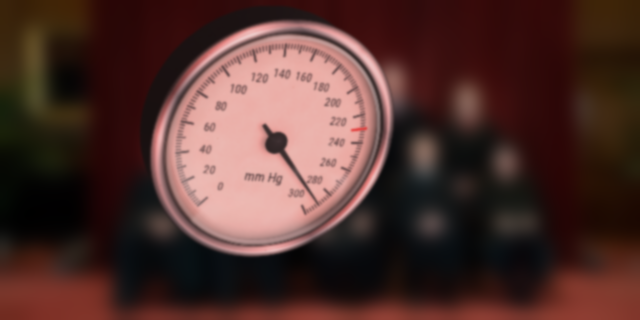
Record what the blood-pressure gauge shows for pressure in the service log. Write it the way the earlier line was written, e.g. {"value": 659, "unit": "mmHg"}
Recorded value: {"value": 290, "unit": "mmHg"}
